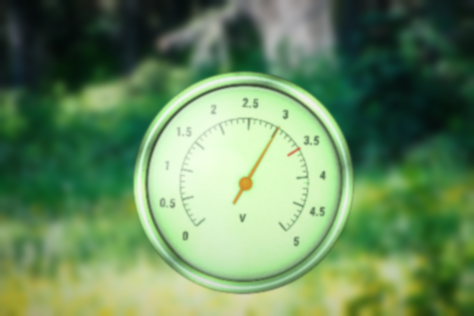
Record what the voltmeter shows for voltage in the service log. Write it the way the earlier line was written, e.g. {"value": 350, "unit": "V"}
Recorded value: {"value": 3, "unit": "V"}
